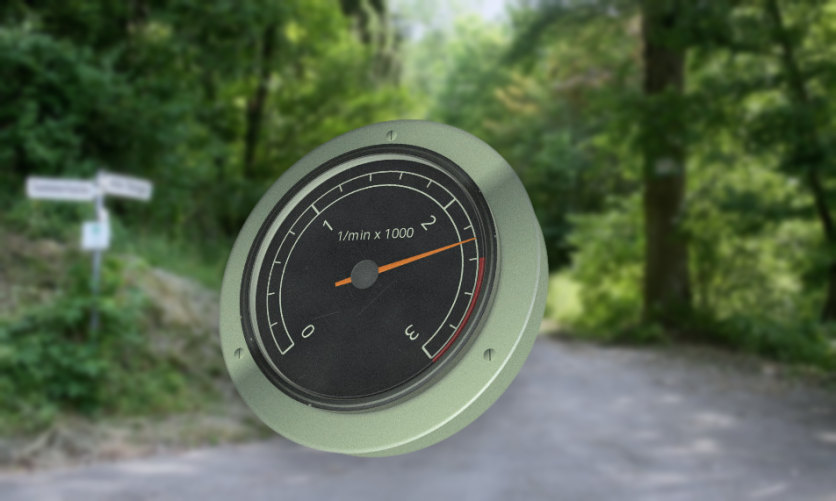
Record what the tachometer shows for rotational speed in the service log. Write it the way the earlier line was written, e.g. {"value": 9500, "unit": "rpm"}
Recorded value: {"value": 2300, "unit": "rpm"}
